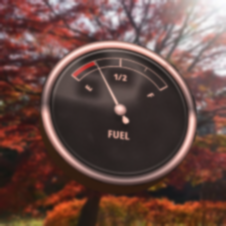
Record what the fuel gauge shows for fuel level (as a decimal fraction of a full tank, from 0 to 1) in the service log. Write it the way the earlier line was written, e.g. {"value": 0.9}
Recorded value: {"value": 0.25}
